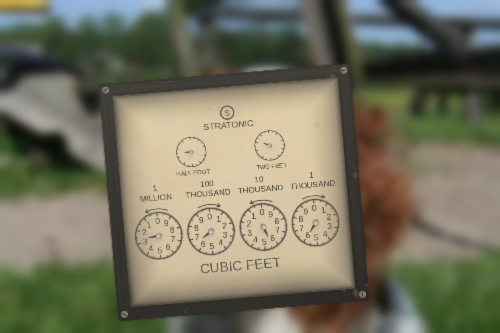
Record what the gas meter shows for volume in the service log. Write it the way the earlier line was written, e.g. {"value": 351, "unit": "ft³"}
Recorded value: {"value": 265600, "unit": "ft³"}
